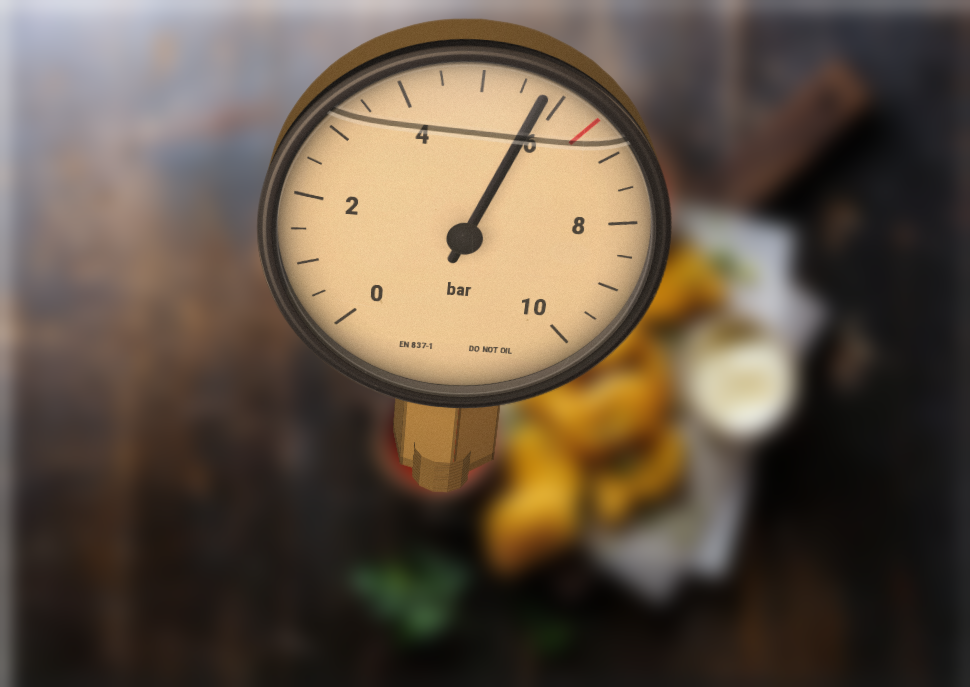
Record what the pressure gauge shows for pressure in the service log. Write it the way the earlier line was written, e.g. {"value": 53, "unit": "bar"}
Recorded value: {"value": 5.75, "unit": "bar"}
